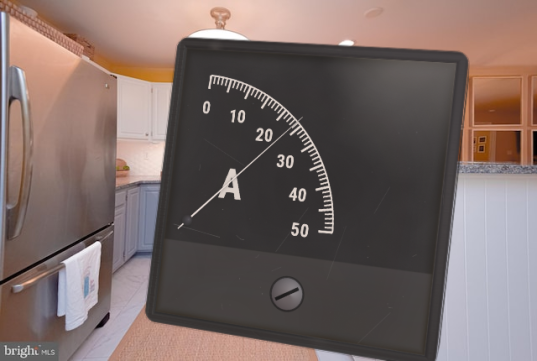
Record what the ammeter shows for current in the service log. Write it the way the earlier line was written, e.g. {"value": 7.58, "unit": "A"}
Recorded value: {"value": 24, "unit": "A"}
